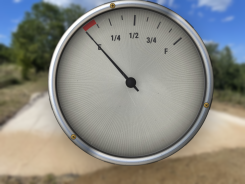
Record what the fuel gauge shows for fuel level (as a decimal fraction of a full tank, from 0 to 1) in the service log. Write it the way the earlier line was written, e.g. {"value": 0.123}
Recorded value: {"value": 0}
